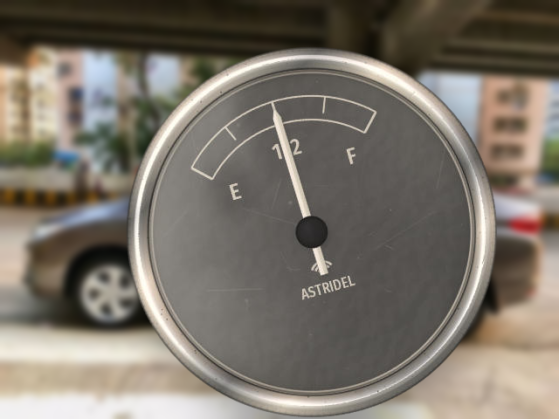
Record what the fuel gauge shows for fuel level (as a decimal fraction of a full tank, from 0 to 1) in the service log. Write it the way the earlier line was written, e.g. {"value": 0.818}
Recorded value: {"value": 0.5}
